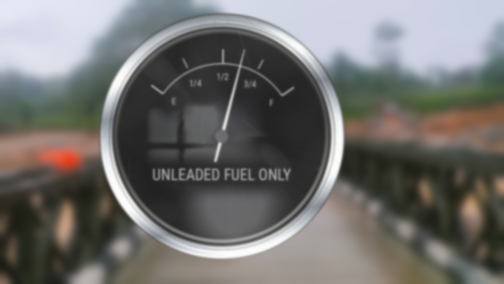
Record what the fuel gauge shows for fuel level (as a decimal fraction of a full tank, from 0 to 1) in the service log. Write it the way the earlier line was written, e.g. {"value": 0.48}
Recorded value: {"value": 0.625}
